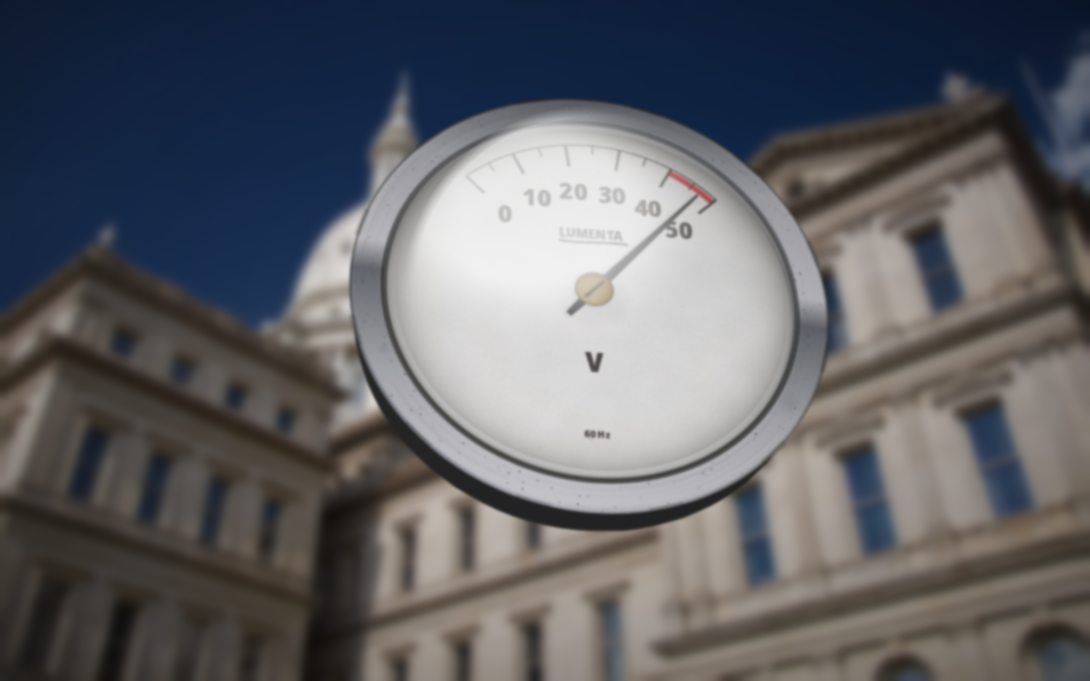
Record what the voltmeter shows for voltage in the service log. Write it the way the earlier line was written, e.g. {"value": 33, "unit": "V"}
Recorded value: {"value": 47.5, "unit": "V"}
